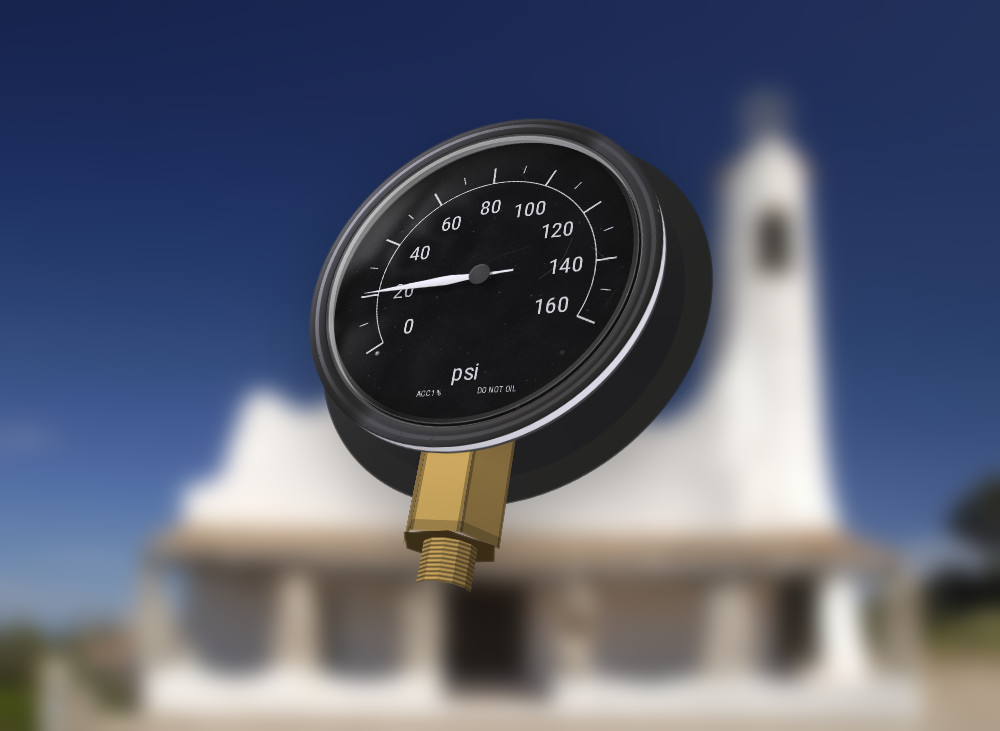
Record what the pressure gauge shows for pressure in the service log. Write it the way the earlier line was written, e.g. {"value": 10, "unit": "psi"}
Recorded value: {"value": 20, "unit": "psi"}
